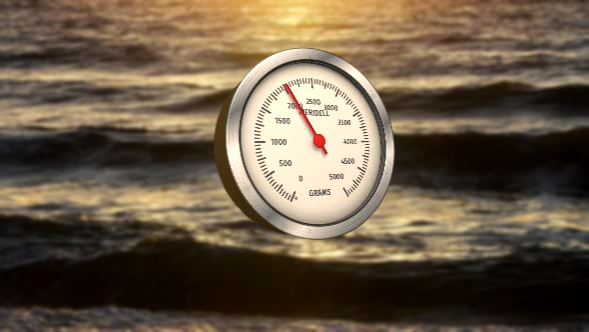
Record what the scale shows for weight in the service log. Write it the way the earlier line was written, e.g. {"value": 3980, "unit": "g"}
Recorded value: {"value": 2000, "unit": "g"}
